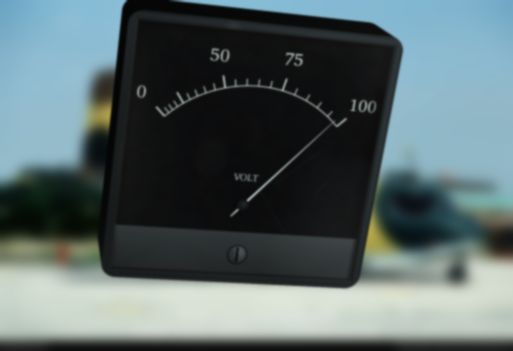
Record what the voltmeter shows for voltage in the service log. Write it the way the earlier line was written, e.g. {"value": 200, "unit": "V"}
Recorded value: {"value": 97.5, "unit": "V"}
